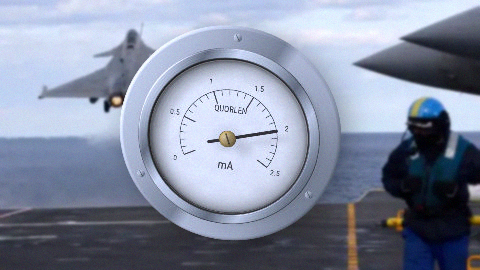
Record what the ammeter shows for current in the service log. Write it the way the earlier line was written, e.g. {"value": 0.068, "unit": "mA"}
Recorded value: {"value": 2, "unit": "mA"}
